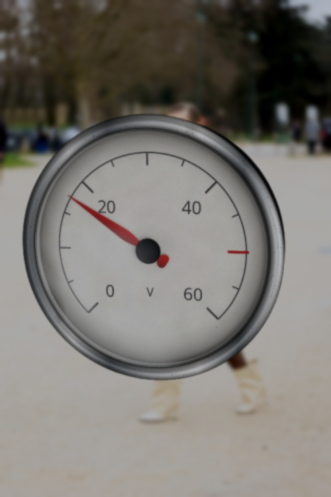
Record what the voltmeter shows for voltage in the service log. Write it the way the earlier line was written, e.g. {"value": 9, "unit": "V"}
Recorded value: {"value": 17.5, "unit": "V"}
